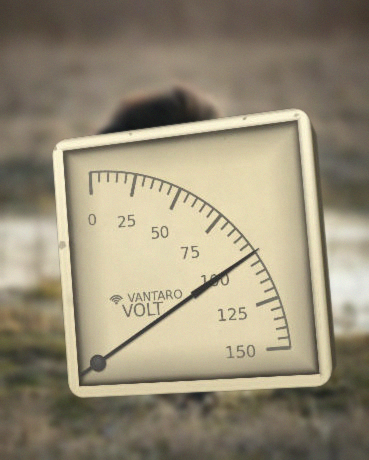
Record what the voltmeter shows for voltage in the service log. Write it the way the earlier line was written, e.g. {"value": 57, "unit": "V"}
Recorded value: {"value": 100, "unit": "V"}
